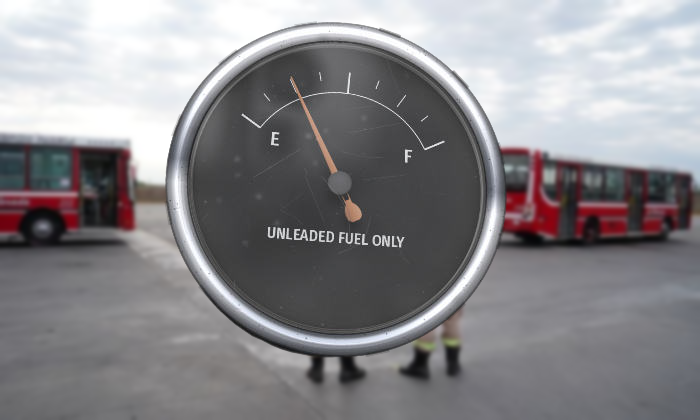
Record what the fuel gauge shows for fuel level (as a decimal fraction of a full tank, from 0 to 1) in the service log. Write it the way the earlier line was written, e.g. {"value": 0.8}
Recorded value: {"value": 0.25}
